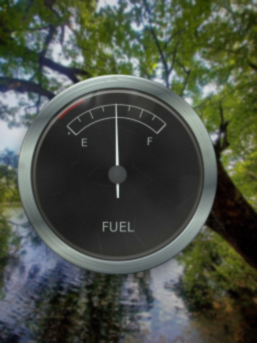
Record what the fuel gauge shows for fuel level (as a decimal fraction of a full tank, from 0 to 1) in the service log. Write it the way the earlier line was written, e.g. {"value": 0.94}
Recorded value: {"value": 0.5}
